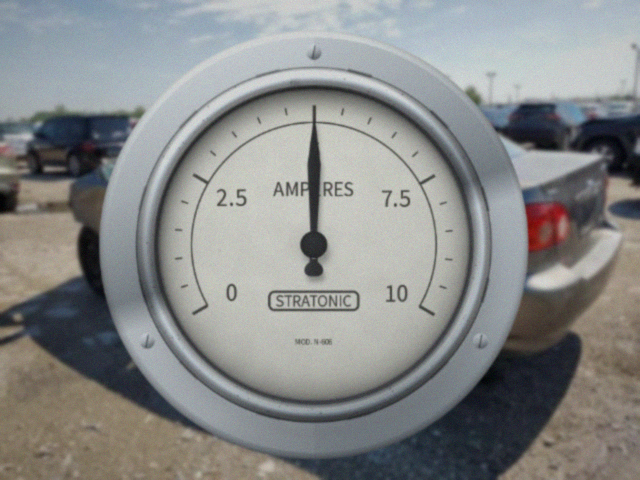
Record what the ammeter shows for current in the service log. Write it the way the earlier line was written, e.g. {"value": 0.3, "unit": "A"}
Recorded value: {"value": 5, "unit": "A"}
